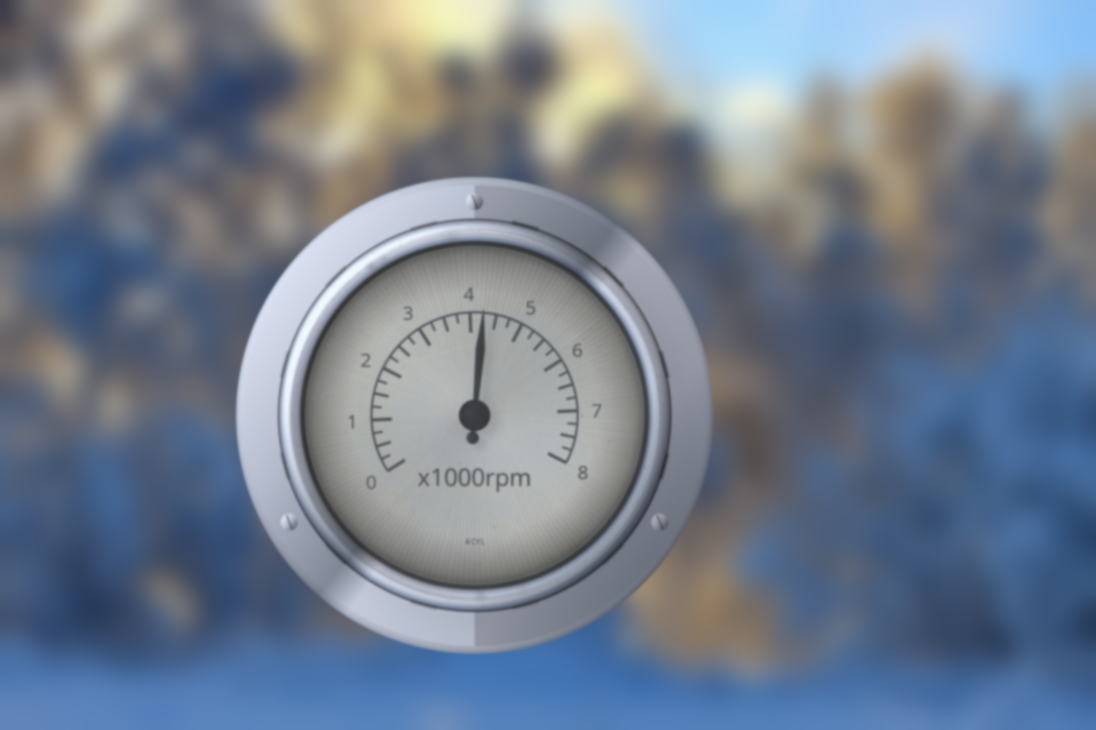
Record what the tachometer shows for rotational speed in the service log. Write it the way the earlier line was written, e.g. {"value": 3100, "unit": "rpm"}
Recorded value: {"value": 4250, "unit": "rpm"}
